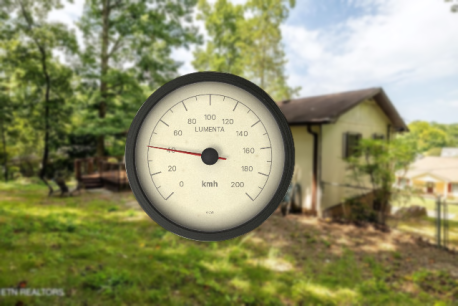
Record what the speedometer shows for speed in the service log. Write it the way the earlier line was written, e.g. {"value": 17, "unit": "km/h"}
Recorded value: {"value": 40, "unit": "km/h"}
